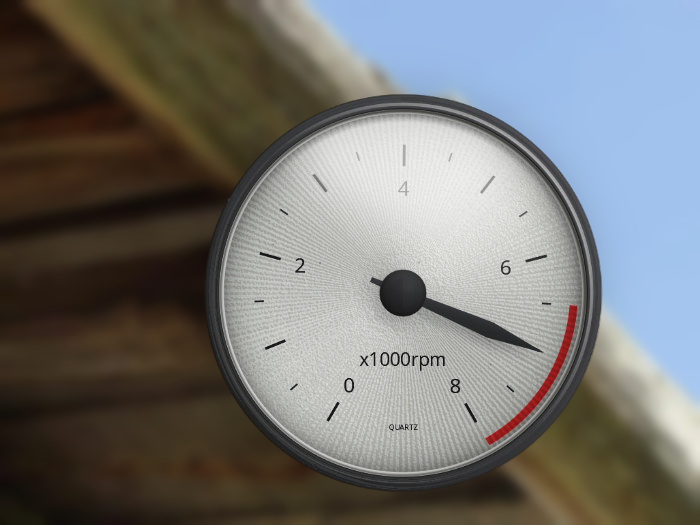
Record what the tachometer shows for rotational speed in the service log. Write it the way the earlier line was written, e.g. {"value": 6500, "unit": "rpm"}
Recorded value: {"value": 7000, "unit": "rpm"}
